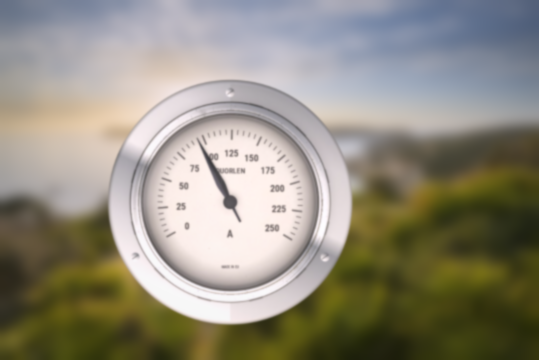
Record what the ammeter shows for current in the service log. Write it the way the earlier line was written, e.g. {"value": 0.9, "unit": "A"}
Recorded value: {"value": 95, "unit": "A"}
